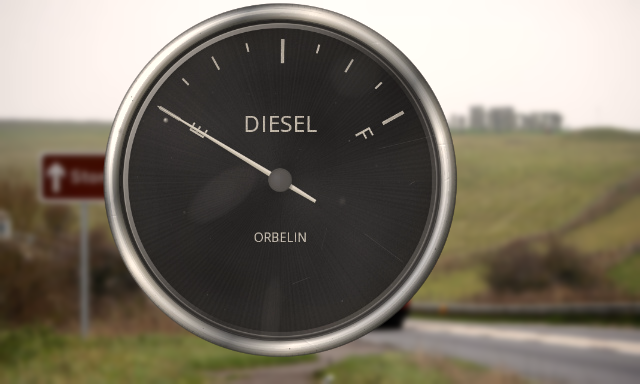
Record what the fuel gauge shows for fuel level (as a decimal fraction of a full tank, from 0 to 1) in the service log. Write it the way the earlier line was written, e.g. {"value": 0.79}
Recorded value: {"value": 0}
